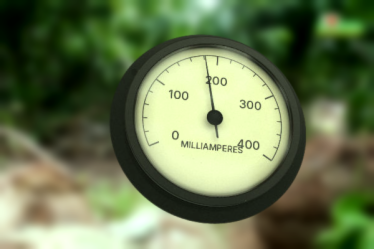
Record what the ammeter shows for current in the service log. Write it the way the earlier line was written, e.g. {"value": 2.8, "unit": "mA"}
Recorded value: {"value": 180, "unit": "mA"}
